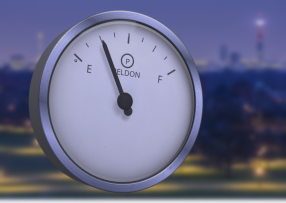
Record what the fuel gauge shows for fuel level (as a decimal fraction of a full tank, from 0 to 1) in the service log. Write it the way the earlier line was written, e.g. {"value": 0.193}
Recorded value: {"value": 0.25}
